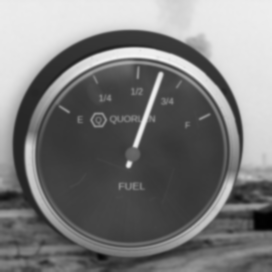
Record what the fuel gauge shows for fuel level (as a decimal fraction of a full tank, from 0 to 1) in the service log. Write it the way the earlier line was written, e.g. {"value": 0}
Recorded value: {"value": 0.625}
